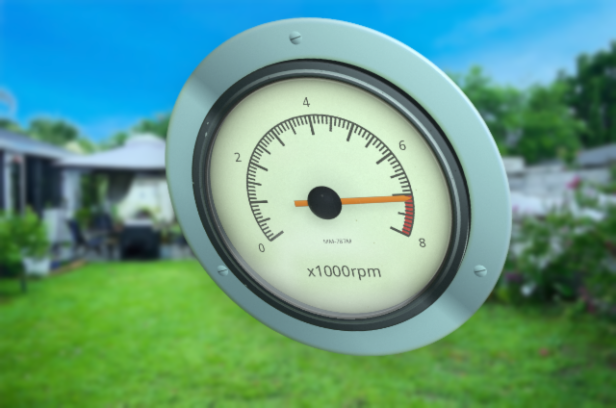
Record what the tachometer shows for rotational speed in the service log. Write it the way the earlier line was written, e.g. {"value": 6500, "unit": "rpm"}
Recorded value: {"value": 7000, "unit": "rpm"}
